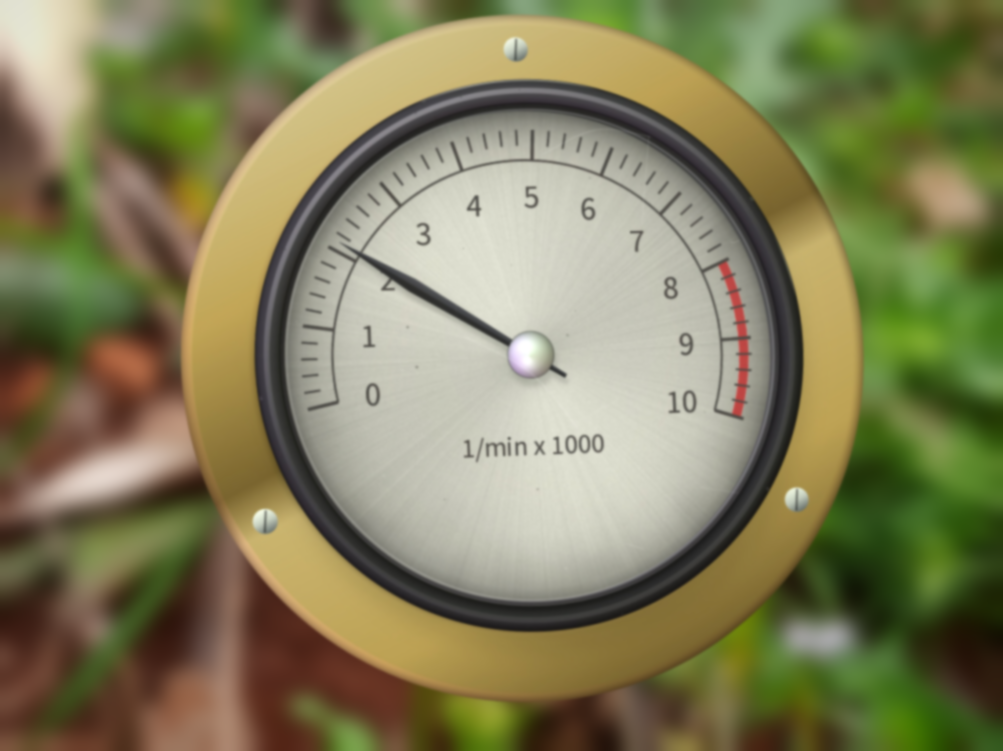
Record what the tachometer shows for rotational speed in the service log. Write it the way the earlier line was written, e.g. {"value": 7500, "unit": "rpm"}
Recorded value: {"value": 2100, "unit": "rpm"}
